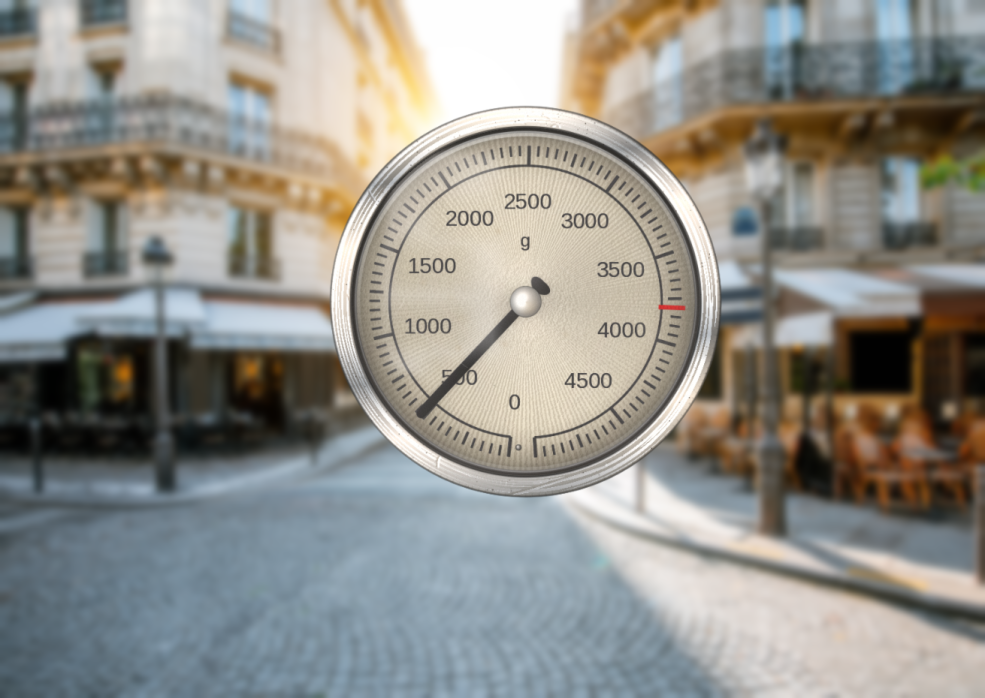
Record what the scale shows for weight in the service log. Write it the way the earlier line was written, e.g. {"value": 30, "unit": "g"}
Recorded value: {"value": 525, "unit": "g"}
